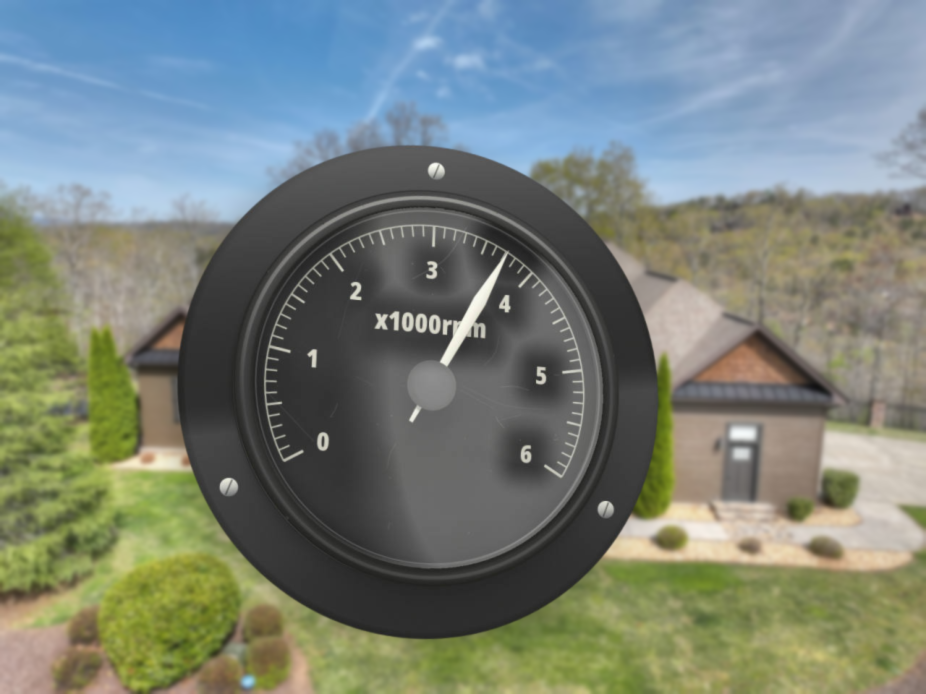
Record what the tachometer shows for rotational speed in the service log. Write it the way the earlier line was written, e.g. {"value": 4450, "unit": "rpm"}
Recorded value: {"value": 3700, "unit": "rpm"}
